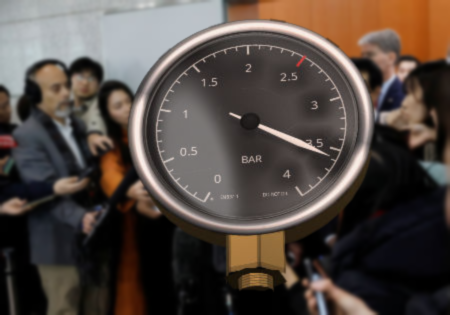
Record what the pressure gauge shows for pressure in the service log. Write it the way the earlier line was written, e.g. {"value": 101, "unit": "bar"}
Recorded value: {"value": 3.6, "unit": "bar"}
